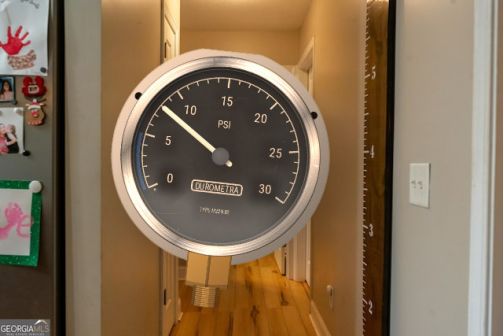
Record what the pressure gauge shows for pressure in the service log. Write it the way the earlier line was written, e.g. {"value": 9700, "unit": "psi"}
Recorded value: {"value": 8, "unit": "psi"}
